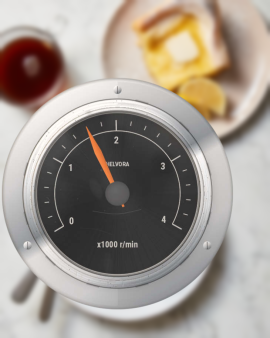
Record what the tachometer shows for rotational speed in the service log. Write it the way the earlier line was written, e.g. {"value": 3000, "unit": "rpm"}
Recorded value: {"value": 1600, "unit": "rpm"}
